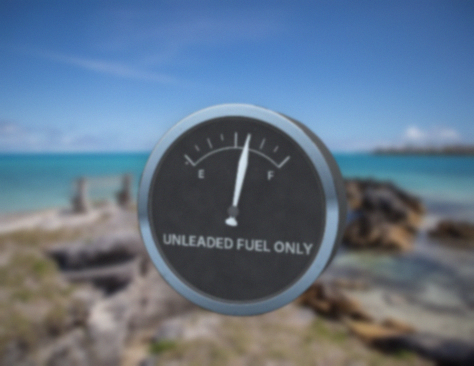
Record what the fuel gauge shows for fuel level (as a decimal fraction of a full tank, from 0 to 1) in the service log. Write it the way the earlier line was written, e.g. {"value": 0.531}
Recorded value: {"value": 0.625}
